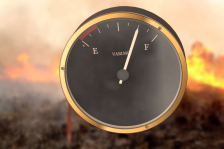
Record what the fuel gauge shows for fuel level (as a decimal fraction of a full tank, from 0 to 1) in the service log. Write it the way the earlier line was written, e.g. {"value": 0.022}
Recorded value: {"value": 0.75}
